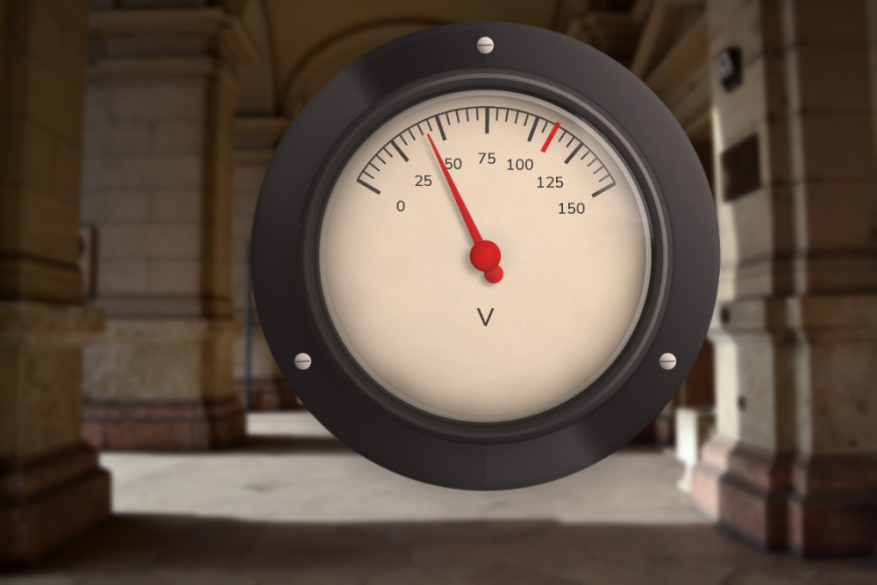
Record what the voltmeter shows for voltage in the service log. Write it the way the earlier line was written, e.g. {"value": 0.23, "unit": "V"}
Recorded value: {"value": 42.5, "unit": "V"}
